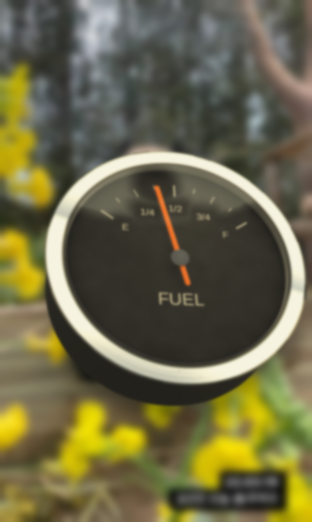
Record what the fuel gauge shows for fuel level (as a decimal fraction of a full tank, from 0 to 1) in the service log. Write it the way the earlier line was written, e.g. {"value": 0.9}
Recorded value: {"value": 0.375}
